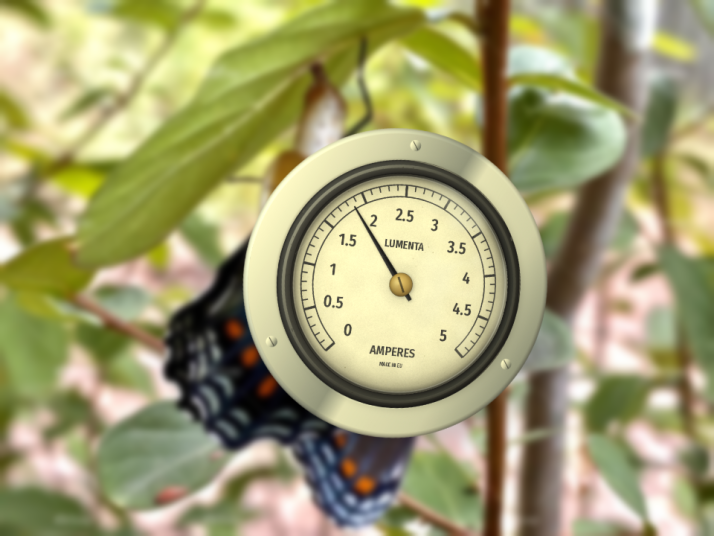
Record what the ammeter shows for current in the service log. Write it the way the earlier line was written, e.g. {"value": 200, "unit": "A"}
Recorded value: {"value": 1.85, "unit": "A"}
